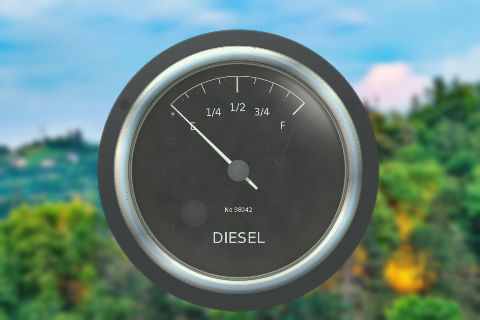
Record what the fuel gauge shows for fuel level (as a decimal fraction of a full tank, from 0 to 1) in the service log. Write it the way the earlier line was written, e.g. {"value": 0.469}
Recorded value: {"value": 0}
